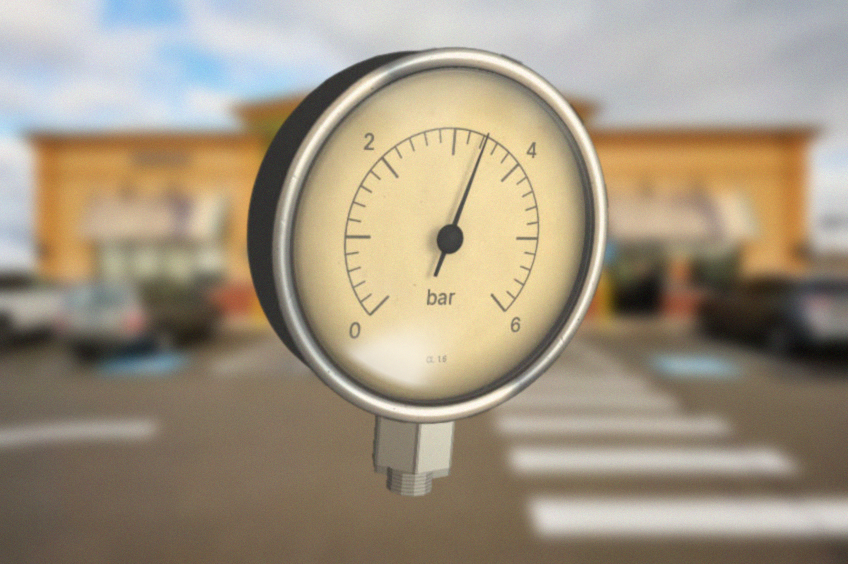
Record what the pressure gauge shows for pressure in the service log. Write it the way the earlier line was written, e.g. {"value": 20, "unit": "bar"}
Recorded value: {"value": 3.4, "unit": "bar"}
